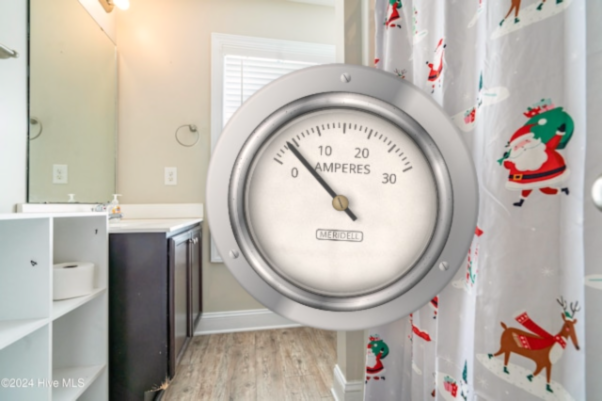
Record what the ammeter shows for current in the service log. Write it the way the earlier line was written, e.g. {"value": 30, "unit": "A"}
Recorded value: {"value": 4, "unit": "A"}
